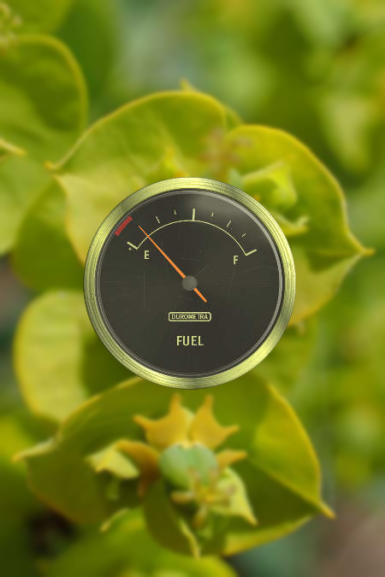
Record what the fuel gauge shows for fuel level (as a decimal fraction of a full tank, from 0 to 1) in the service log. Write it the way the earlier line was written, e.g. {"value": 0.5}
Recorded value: {"value": 0.125}
